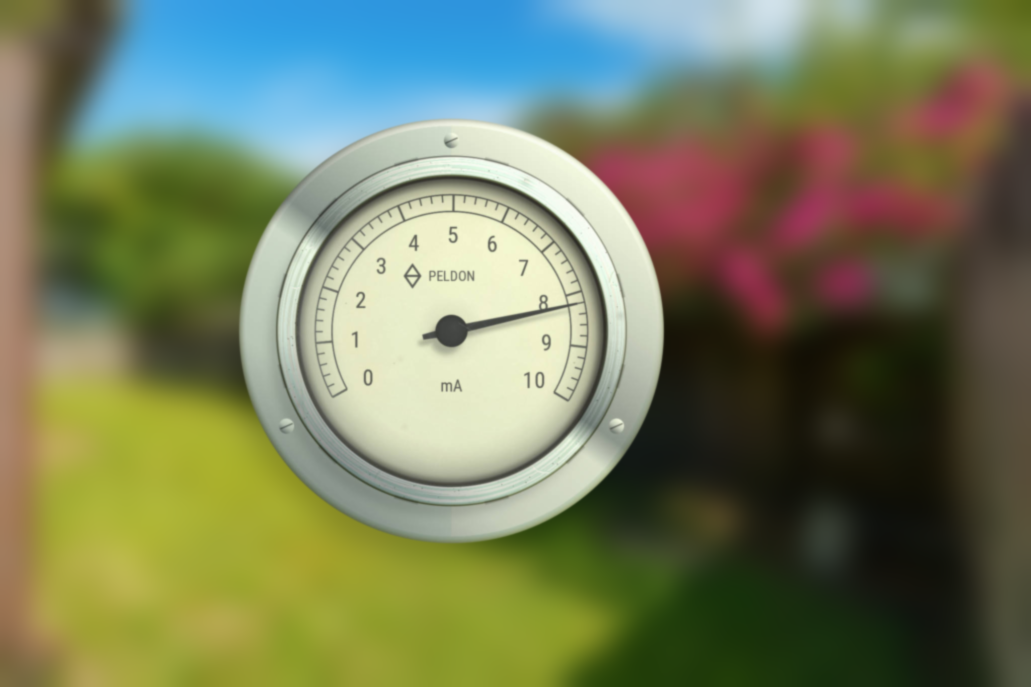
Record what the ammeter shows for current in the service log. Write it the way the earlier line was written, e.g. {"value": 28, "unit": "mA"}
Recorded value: {"value": 8.2, "unit": "mA"}
